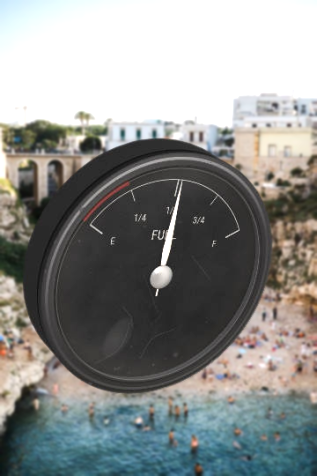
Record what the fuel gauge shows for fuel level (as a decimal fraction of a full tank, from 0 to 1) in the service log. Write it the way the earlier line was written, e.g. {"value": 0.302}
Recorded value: {"value": 0.5}
